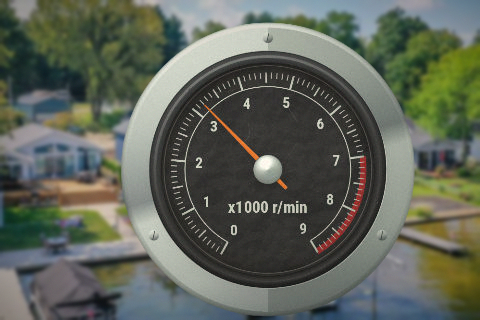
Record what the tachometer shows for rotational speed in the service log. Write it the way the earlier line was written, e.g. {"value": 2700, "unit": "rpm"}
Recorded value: {"value": 3200, "unit": "rpm"}
